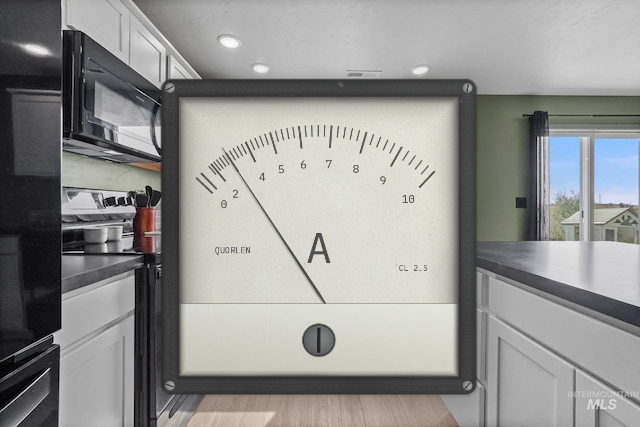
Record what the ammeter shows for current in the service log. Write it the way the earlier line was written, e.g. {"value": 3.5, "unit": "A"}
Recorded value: {"value": 3, "unit": "A"}
